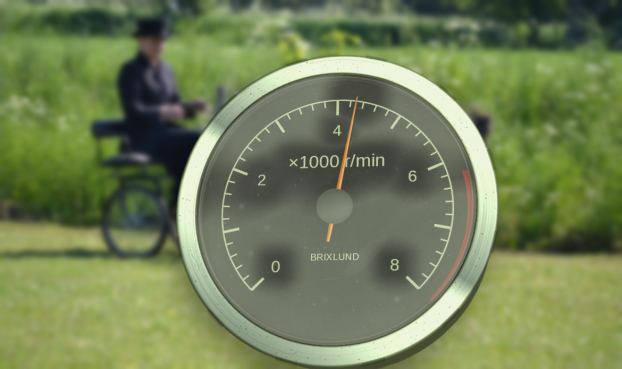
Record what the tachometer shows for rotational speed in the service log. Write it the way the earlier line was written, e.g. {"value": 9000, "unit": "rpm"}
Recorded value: {"value": 4300, "unit": "rpm"}
